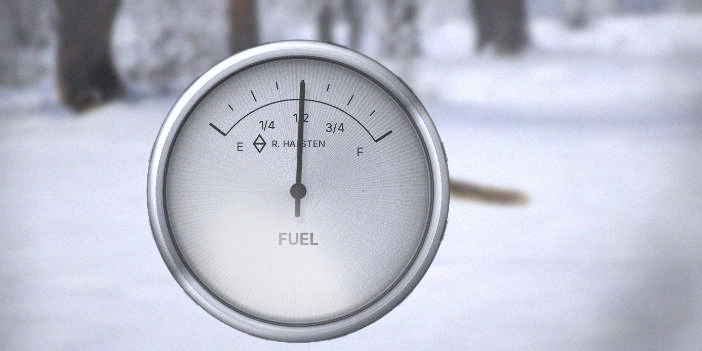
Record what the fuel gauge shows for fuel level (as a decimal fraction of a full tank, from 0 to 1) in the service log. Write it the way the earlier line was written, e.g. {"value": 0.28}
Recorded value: {"value": 0.5}
